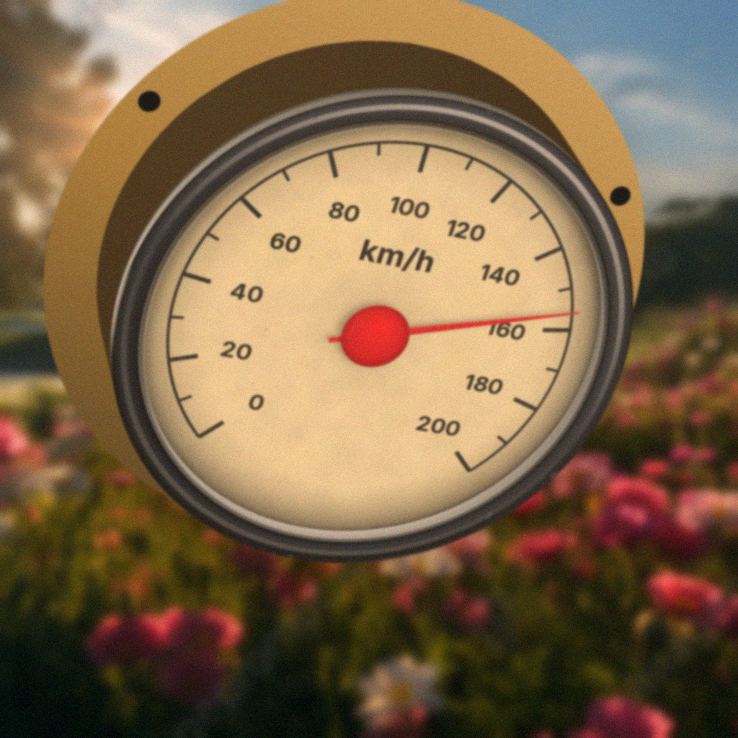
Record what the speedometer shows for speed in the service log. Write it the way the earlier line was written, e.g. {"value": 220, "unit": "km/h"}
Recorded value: {"value": 155, "unit": "km/h"}
